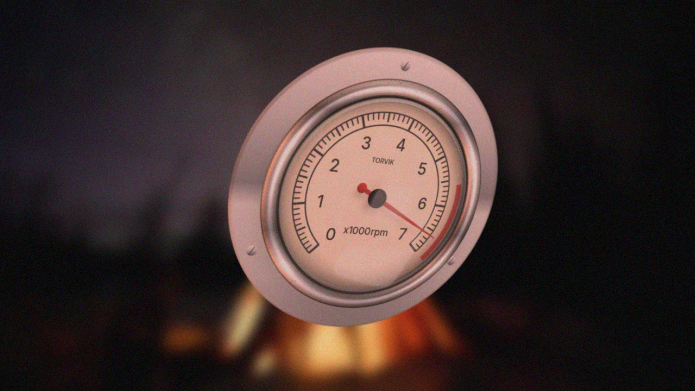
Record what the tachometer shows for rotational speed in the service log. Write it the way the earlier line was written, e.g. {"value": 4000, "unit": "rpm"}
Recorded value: {"value": 6600, "unit": "rpm"}
